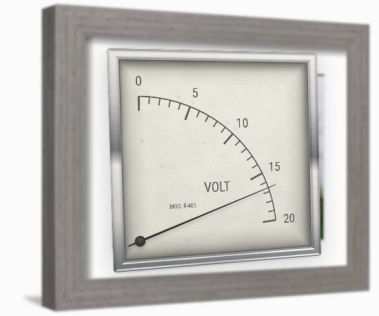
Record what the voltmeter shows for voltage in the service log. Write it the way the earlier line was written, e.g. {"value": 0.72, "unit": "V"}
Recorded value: {"value": 16.5, "unit": "V"}
